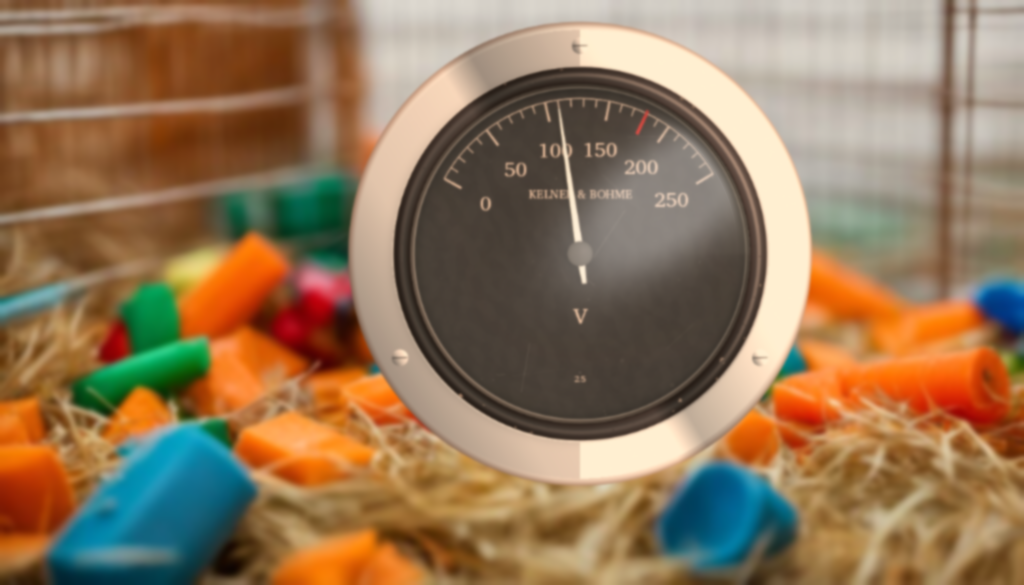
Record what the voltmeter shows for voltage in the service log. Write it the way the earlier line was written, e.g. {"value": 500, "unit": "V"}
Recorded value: {"value": 110, "unit": "V"}
